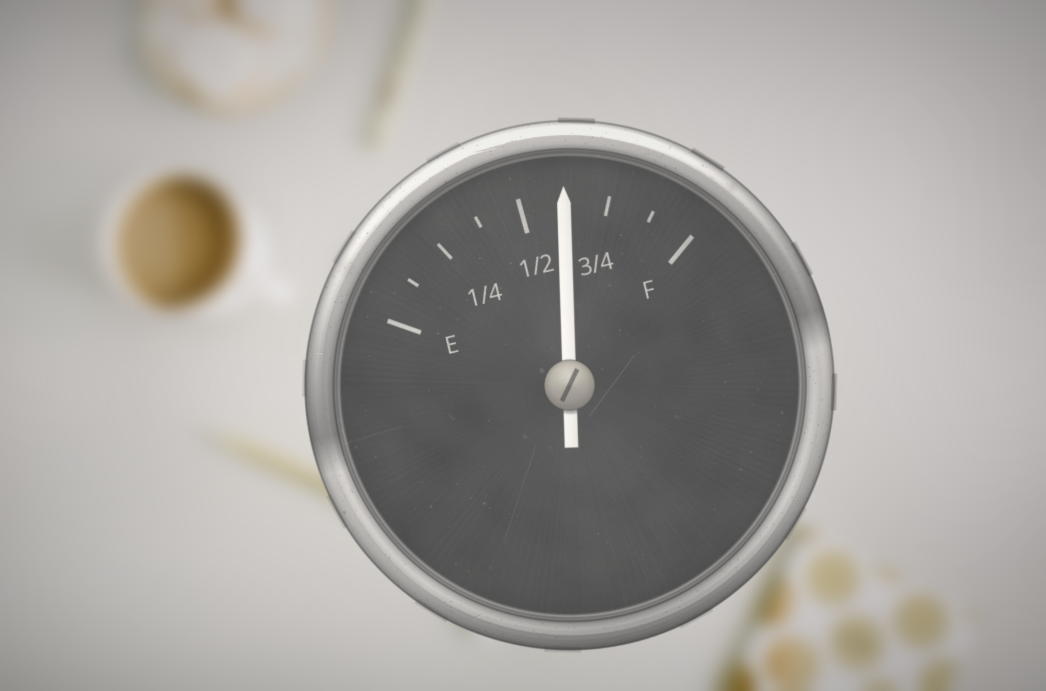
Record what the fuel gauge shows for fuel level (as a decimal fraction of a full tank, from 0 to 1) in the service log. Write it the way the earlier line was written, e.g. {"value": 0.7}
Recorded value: {"value": 0.625}
